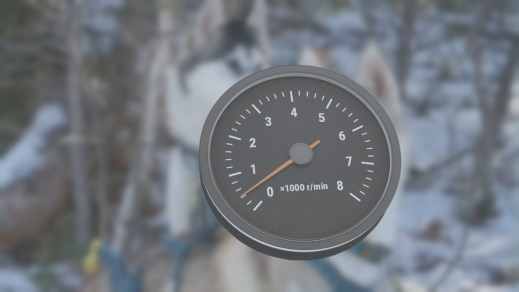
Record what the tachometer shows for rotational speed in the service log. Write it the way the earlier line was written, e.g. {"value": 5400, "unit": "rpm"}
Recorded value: {"value": 400, "unit": "rpm"}
